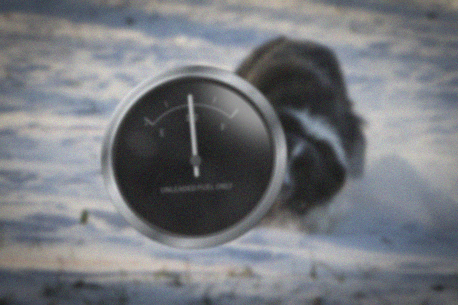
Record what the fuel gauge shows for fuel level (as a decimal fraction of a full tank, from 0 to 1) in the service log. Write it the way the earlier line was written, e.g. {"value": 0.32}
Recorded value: {"value": 0.5}
